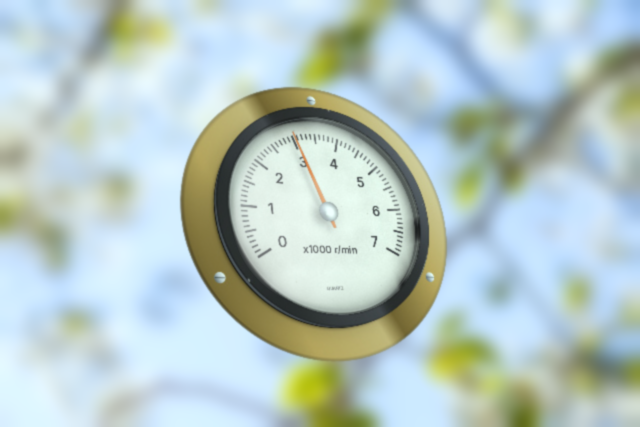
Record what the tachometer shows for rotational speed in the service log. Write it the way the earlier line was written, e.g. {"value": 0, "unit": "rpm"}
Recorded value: {"value": 3000, "unit": "rpm"}
